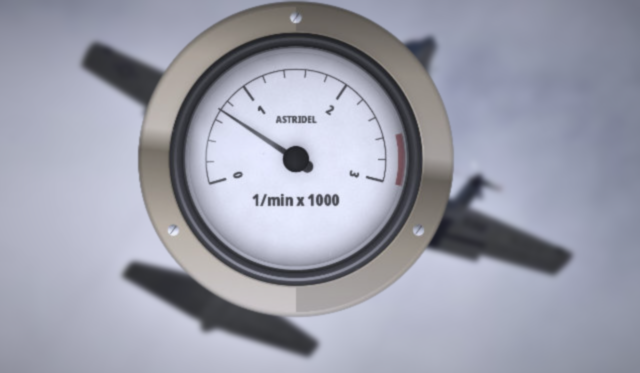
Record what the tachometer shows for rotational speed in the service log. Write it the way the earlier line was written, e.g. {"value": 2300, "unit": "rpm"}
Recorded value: {"value": 700, "unit": "rpm"}
